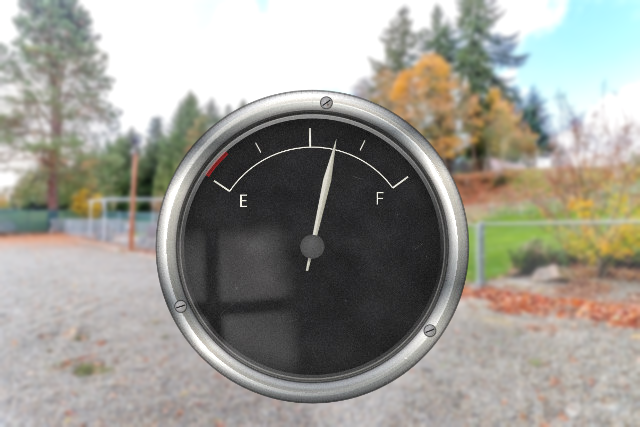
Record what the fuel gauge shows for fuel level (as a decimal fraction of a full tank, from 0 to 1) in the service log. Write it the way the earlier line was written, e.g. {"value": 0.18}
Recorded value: {"value": 0.625}
